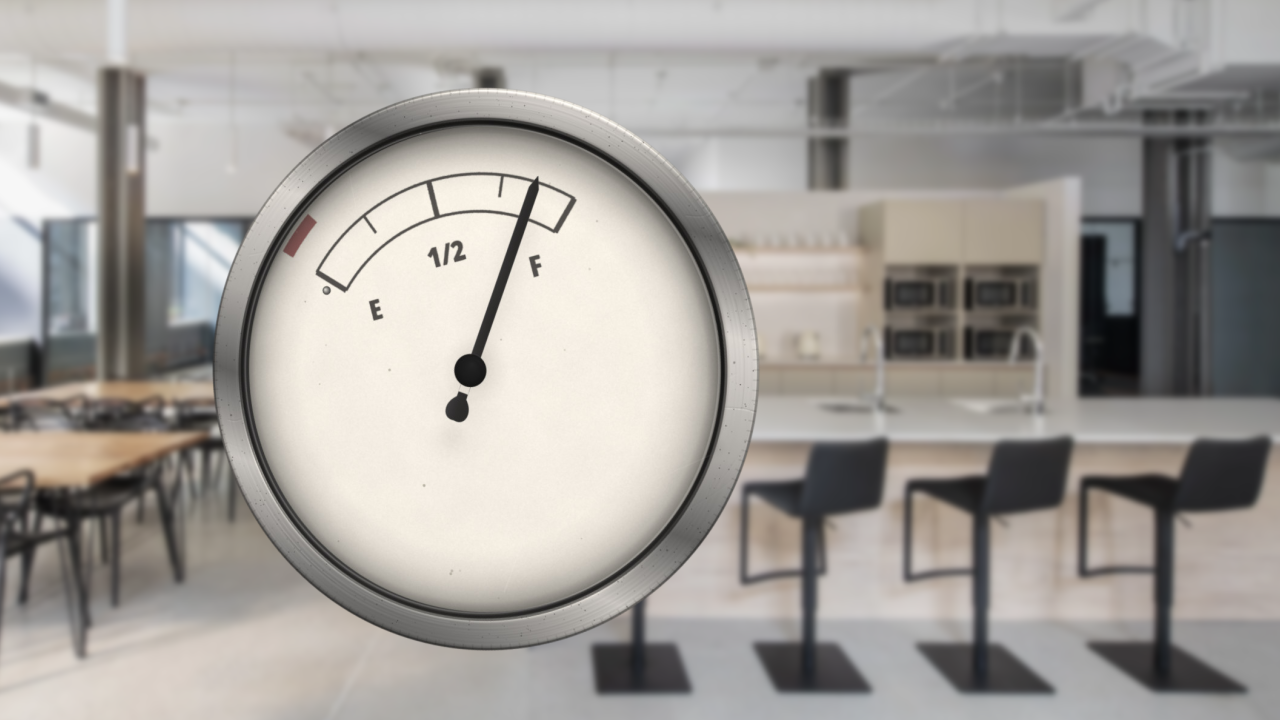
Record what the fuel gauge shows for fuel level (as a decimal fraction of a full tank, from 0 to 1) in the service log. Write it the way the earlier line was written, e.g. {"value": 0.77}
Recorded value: {"value": 0.875}
